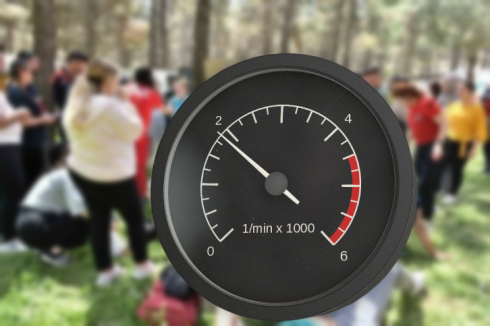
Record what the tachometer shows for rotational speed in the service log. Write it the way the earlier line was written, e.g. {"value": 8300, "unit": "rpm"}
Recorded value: {"value": 1875, "unit": "rpm"}
